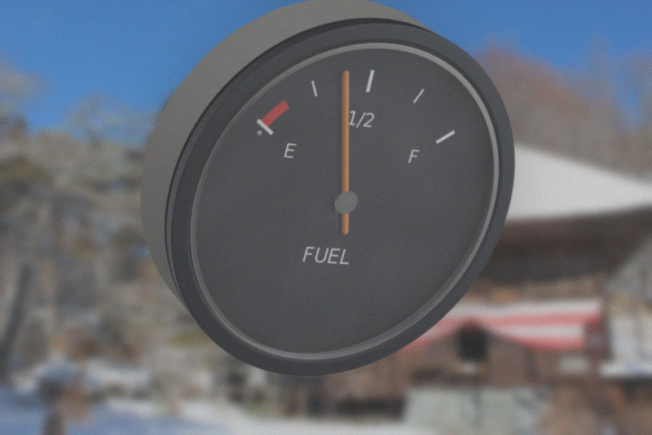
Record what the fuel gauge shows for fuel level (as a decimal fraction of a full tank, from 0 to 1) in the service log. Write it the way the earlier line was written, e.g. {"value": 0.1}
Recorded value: {"value": 0.375}
